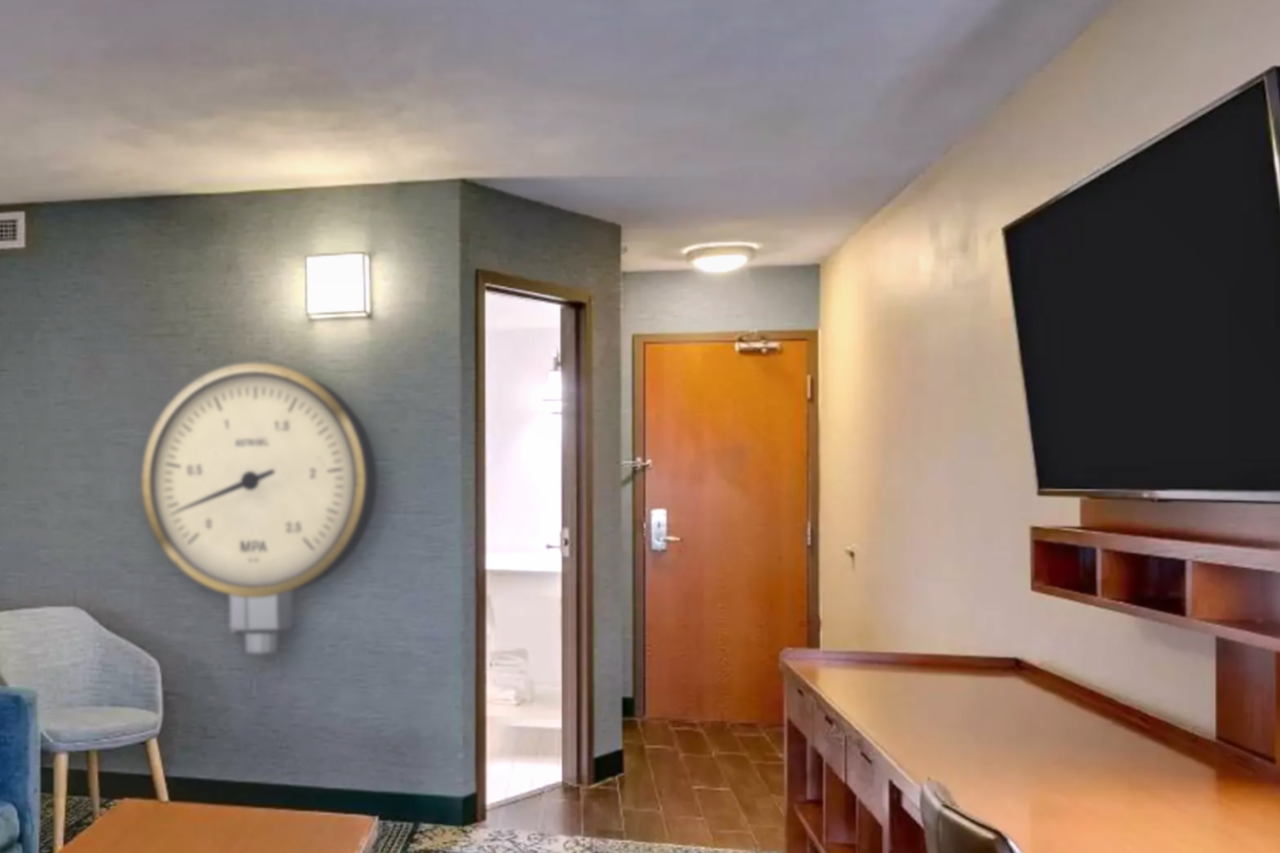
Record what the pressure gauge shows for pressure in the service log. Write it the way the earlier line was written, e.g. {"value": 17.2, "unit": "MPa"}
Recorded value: {"value": 0.2, "unit": "MPa"}
